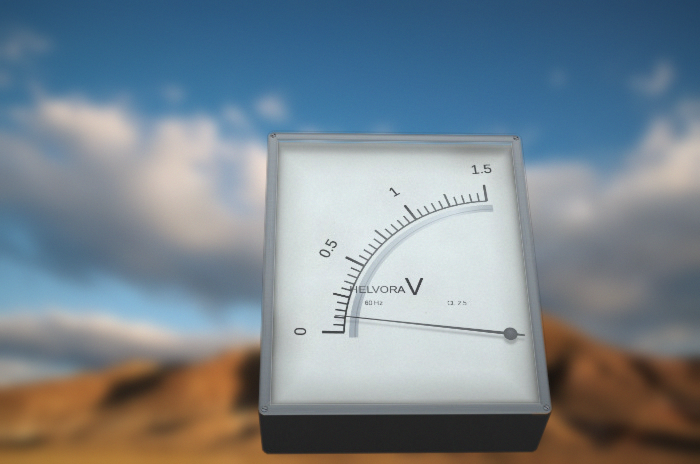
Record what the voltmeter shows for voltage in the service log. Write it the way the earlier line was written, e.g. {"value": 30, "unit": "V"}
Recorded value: {"value": 0.1, "unit": "V"}
